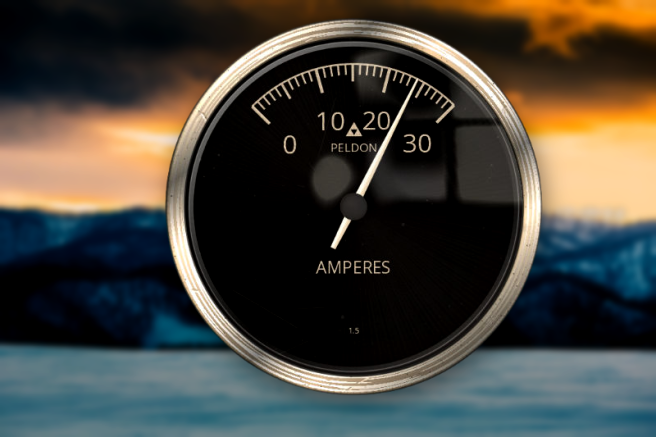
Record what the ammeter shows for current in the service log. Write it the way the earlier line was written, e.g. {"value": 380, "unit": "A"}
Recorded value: {"value": 24, "unit": "A"}
